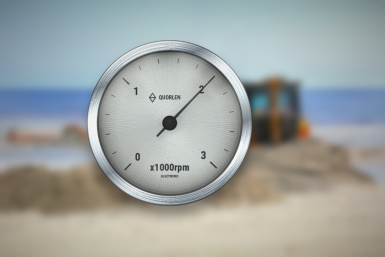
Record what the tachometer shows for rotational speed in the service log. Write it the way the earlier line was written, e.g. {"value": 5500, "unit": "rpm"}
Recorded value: {"value": 2000, "unit": "rpm"}
